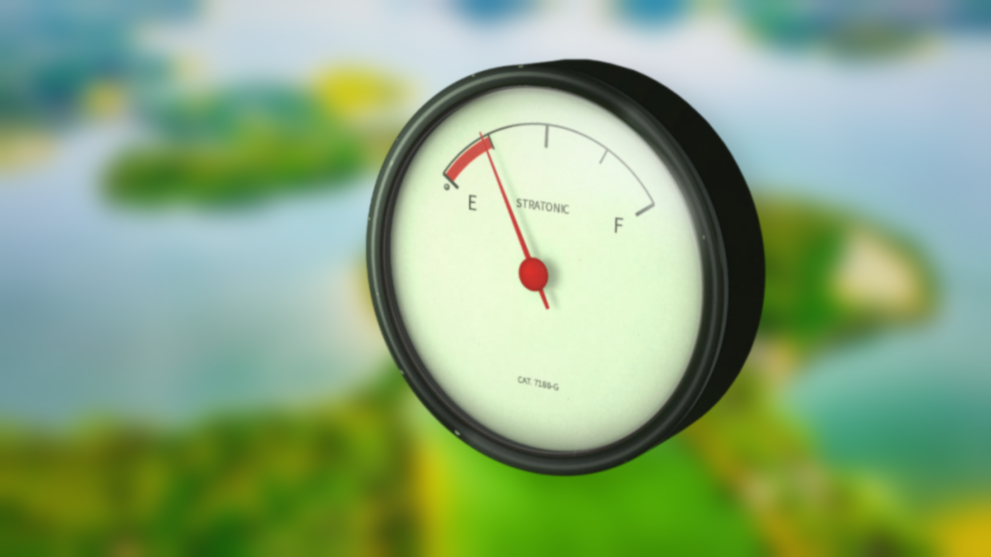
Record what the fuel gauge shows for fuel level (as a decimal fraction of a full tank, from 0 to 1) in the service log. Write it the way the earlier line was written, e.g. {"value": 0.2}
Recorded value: {"value": 0.25}
